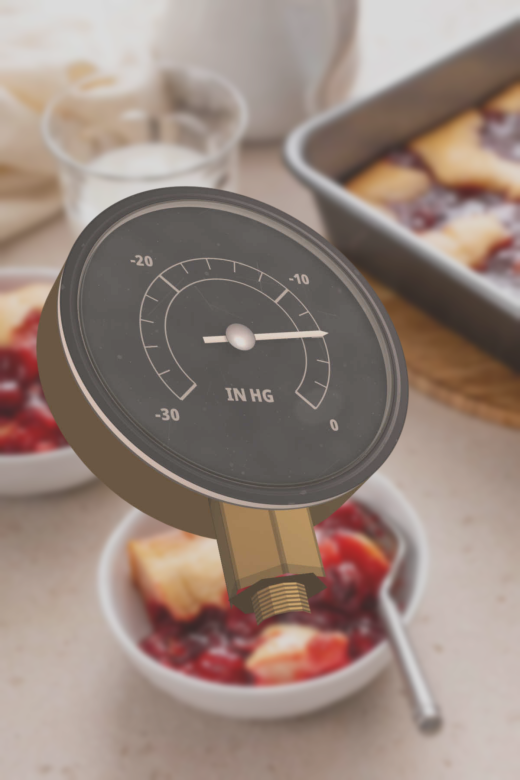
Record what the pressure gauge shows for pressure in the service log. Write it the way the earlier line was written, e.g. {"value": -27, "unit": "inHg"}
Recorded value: {"value": -6, "unit": "inHg"}
